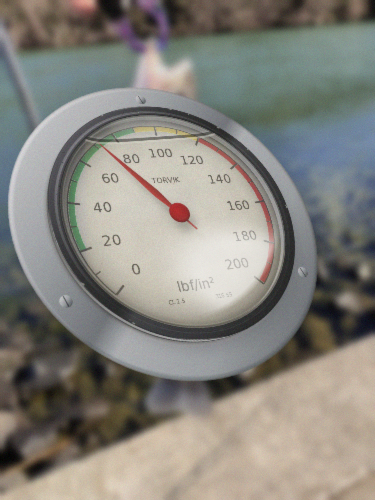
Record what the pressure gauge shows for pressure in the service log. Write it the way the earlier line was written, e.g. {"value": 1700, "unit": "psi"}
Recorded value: {"value": 70, "unit": "psi"}
